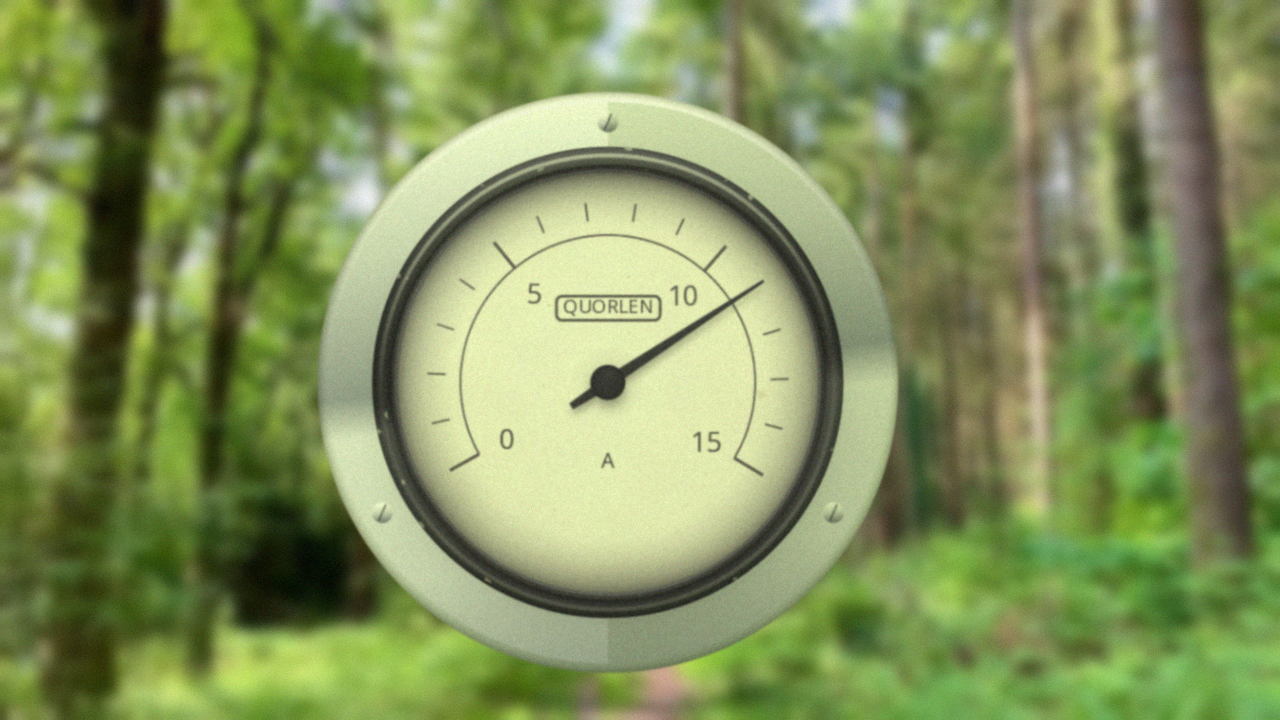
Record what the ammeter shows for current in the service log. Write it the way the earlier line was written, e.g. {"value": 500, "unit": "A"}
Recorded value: {"value": 11, "unit": "A"}
